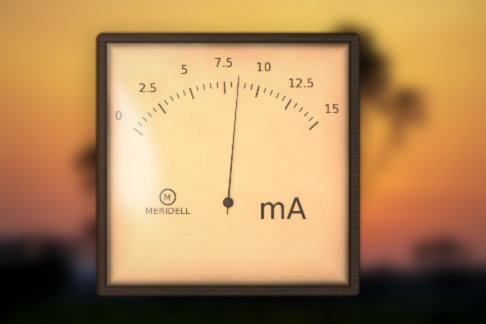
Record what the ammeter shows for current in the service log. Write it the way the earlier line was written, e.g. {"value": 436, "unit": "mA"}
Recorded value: {"value": 8.5, "unit": "mA"}
